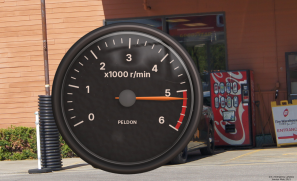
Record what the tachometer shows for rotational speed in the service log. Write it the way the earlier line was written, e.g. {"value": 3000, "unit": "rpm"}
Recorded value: {"value": 5200, "unit": "rpm"}
